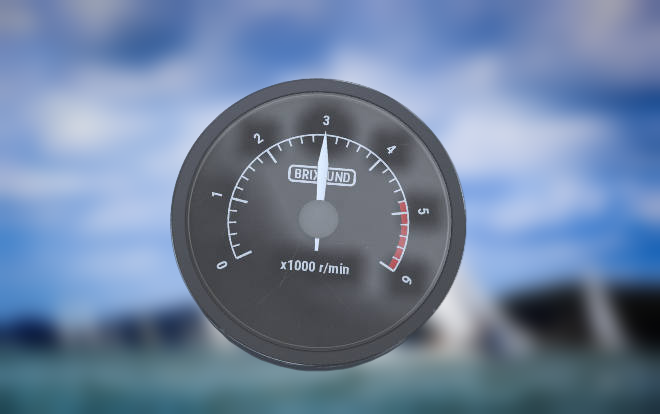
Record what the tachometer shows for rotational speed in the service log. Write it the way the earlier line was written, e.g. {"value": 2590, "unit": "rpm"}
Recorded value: {"value": 3000, "unit": "rpm"}
